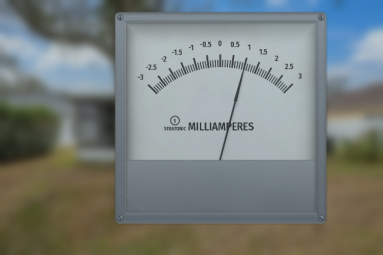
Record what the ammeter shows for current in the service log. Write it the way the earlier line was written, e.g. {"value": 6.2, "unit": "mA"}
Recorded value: {"value": 1, "unit": "mA"}
